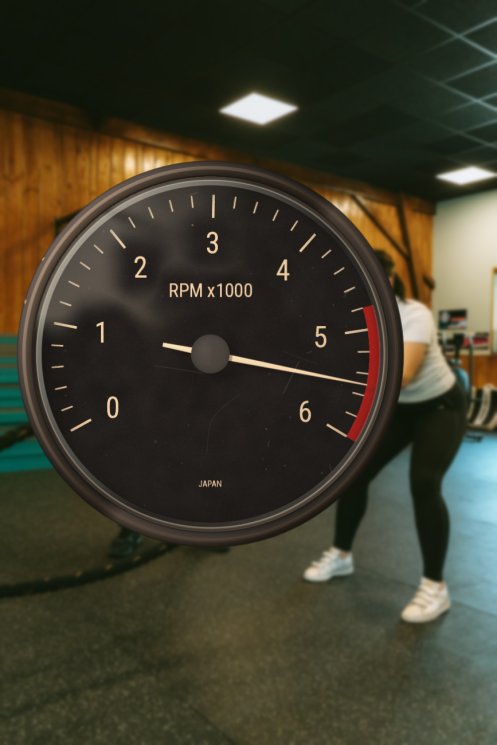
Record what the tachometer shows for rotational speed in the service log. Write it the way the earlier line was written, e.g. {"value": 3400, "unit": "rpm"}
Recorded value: {"value": 5500, "unit": "rpm"}
